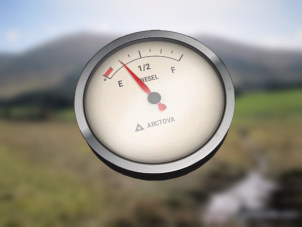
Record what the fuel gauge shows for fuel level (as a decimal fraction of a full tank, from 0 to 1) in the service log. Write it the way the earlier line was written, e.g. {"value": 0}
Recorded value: {"value": 0.25}
